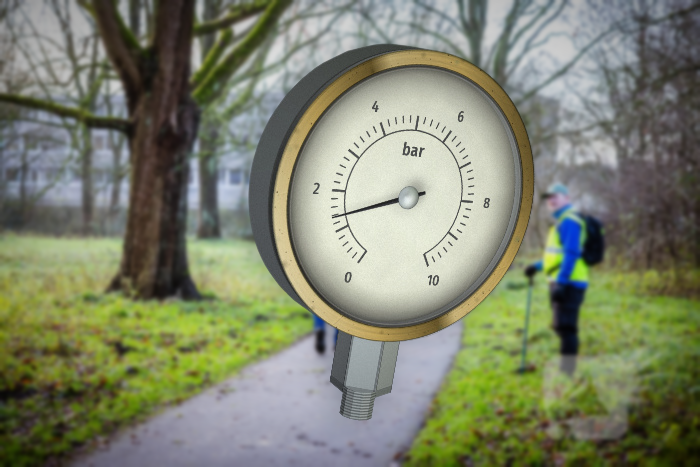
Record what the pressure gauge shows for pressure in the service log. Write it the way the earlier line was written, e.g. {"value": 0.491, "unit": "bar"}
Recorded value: {"value": 1.4, "unit": "bar"}
